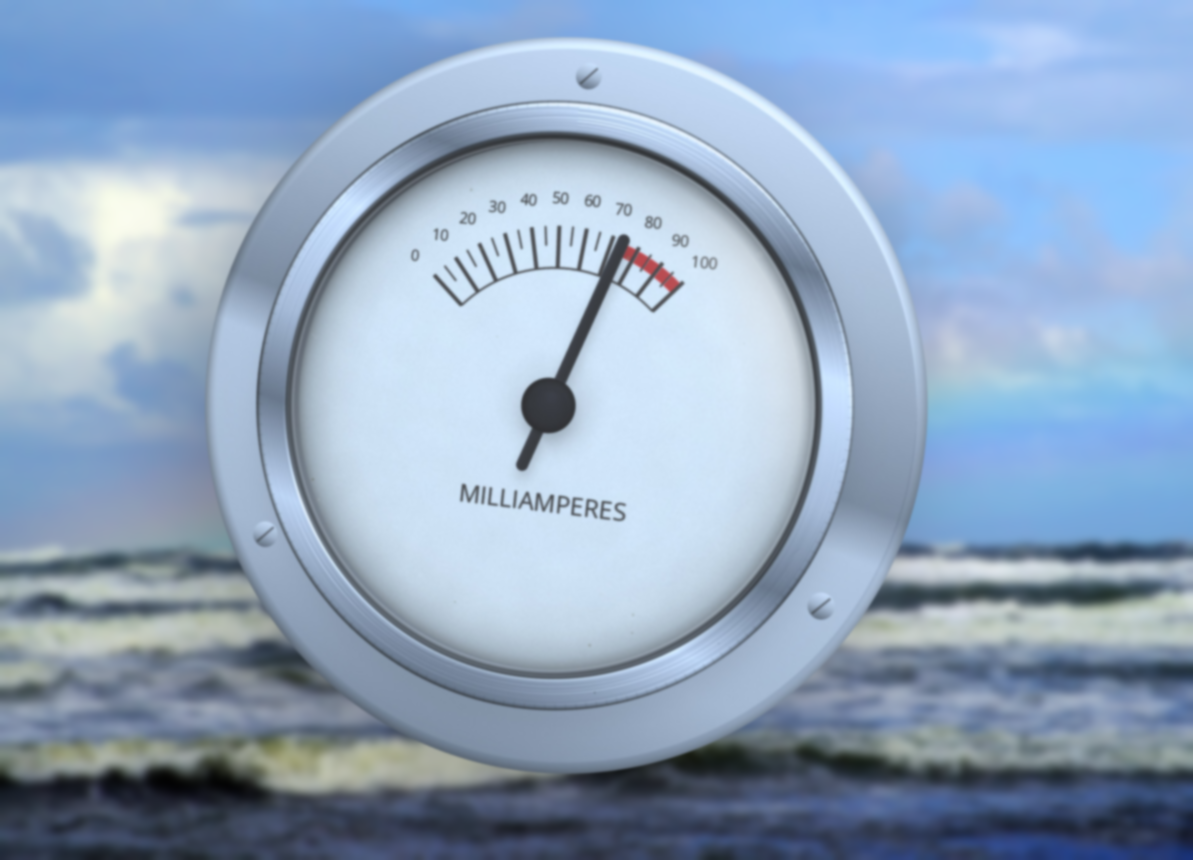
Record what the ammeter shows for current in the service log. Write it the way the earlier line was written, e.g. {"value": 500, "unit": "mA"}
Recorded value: {"value": 75, "unit": "mA"}
